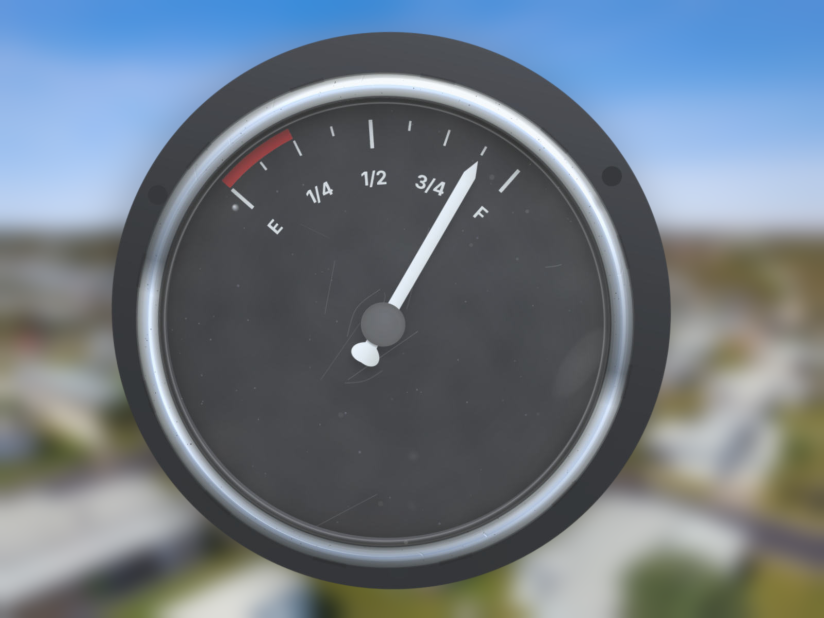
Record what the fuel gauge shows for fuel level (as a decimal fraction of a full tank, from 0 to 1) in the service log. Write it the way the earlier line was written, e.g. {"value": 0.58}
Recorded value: {"value": 0.875}
